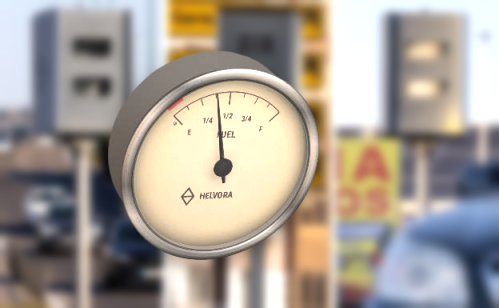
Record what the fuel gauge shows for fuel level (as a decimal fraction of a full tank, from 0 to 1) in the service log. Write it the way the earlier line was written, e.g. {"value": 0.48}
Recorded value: {"value": 0.375}
